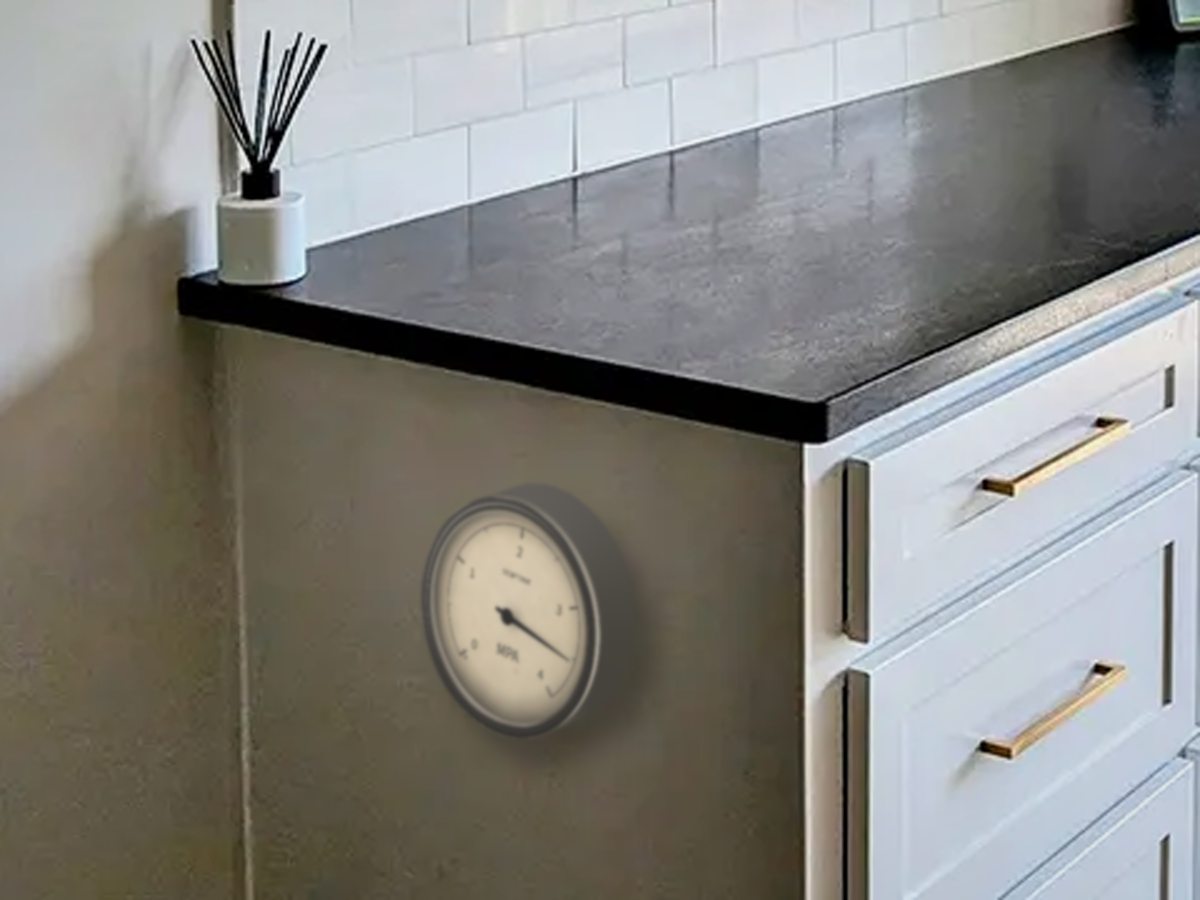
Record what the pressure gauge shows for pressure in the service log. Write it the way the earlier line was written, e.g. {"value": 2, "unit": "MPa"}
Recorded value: {"value": 3.5, "unit": "MPa"}
